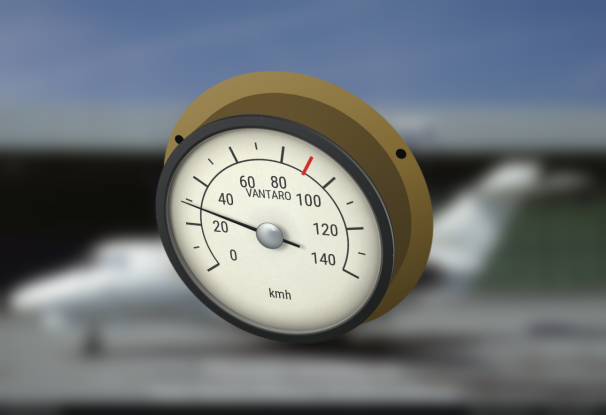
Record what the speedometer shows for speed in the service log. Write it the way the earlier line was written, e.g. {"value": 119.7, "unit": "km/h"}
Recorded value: {"value": 30, "unit": "km/h"}
